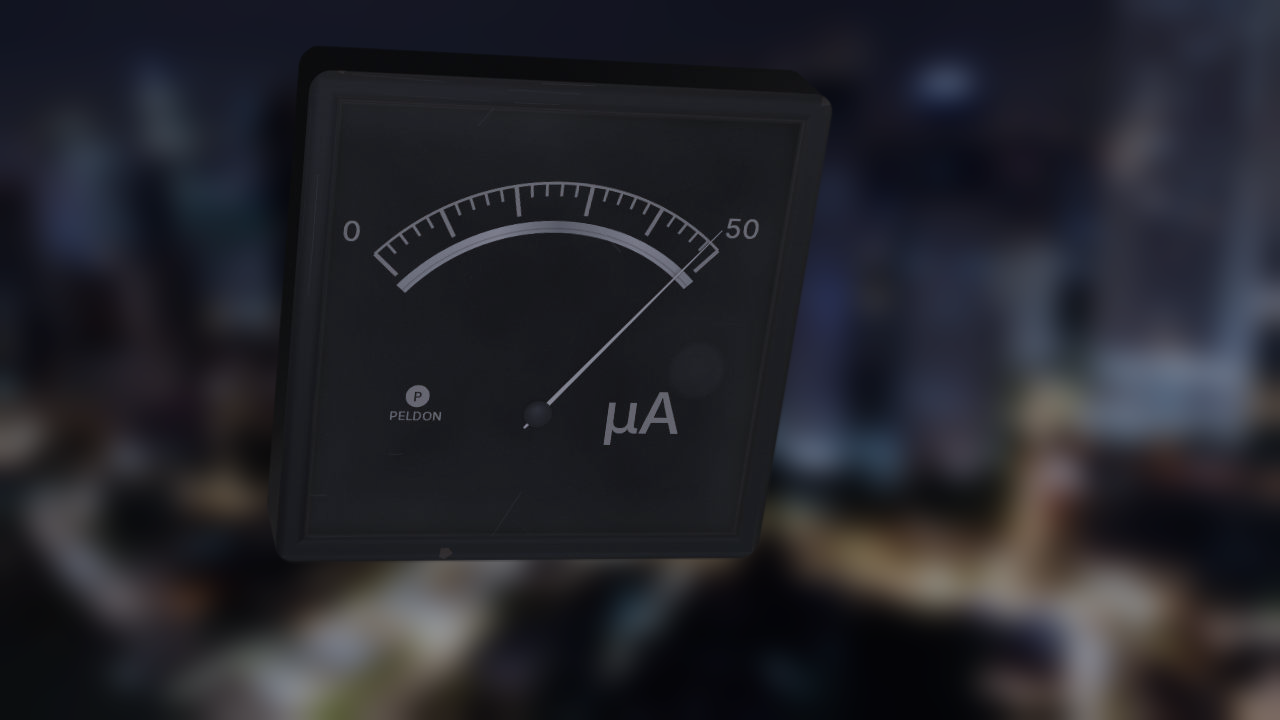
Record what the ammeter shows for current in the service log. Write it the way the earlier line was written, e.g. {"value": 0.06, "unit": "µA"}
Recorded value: {"value": 48, "unit": "µA"}
